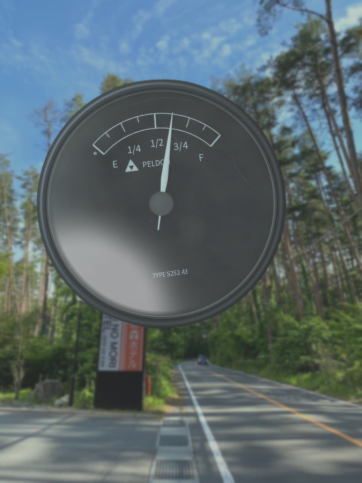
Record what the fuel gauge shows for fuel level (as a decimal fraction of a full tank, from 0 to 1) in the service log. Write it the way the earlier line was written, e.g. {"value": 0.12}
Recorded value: {"value": 0.625}
